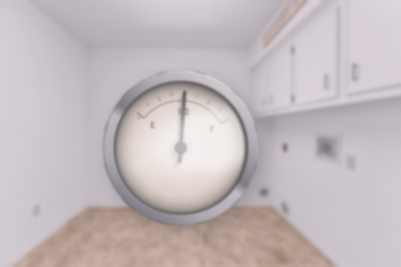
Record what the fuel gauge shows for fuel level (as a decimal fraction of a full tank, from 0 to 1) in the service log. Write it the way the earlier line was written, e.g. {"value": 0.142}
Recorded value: {"value": 0.5}
